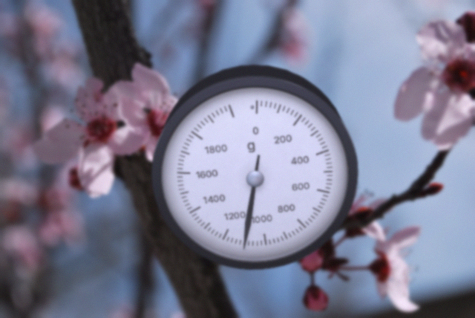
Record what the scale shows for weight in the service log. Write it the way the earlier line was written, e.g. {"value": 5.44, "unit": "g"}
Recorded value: {"value": 1100, "unit": "g"}
